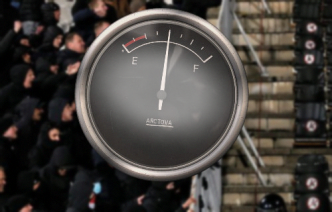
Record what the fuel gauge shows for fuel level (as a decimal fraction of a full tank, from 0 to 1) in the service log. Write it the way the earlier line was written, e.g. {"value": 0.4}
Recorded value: {"value": 0.5}
